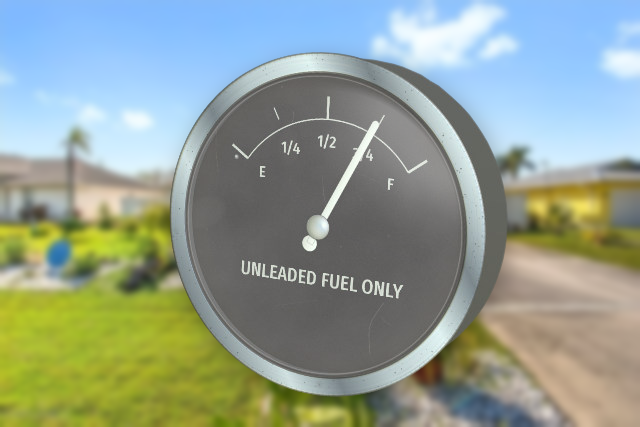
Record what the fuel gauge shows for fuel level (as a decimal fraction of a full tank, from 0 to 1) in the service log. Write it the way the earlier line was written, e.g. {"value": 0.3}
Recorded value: {"value": 0.75}
